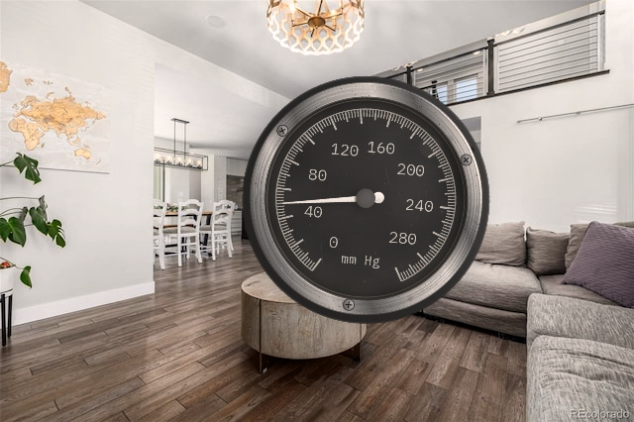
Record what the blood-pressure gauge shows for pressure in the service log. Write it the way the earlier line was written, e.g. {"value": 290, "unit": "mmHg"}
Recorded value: {"value": 50, "unit": "mmHg"}
